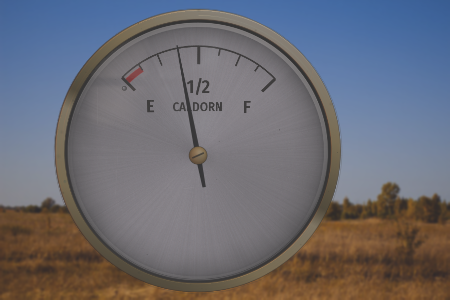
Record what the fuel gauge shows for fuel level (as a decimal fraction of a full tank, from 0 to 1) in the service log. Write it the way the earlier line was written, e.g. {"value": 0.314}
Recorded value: {"value": 0.375}
